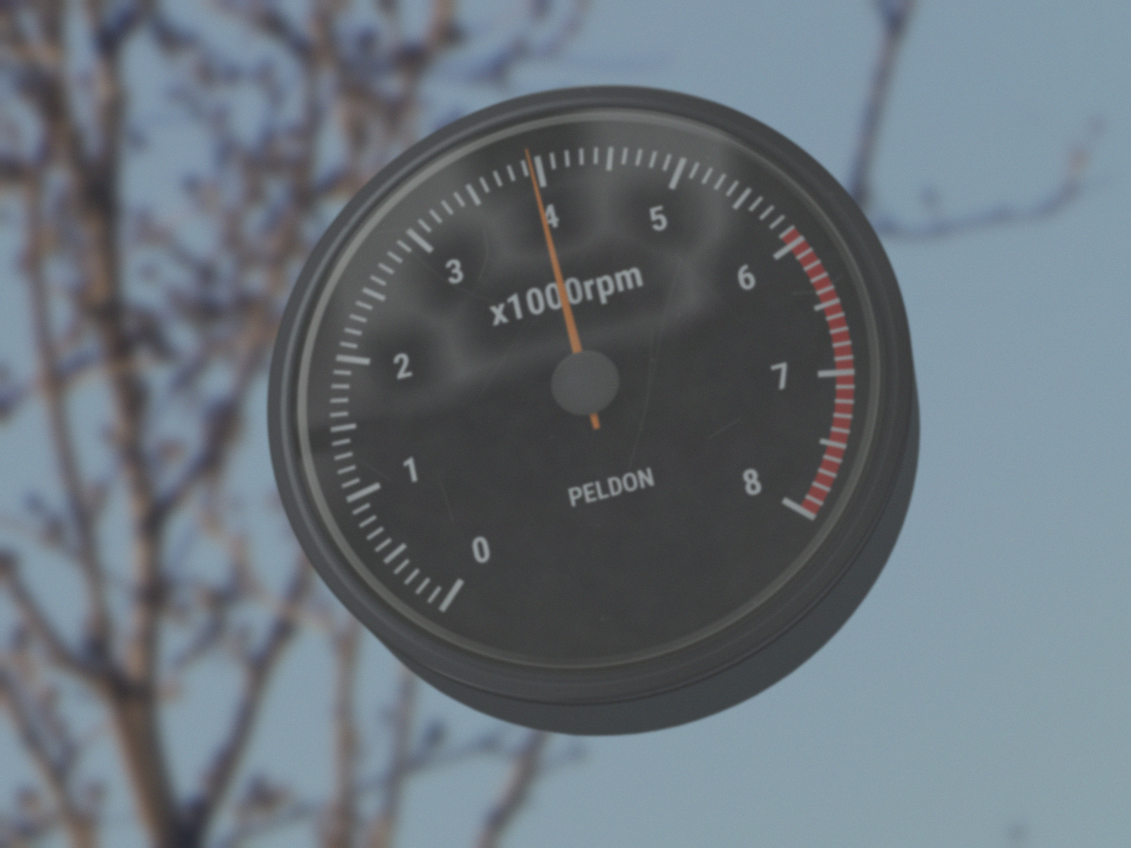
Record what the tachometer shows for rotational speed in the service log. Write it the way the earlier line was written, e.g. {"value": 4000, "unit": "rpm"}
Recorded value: {"value": 3950, "unit": "rpm"}
